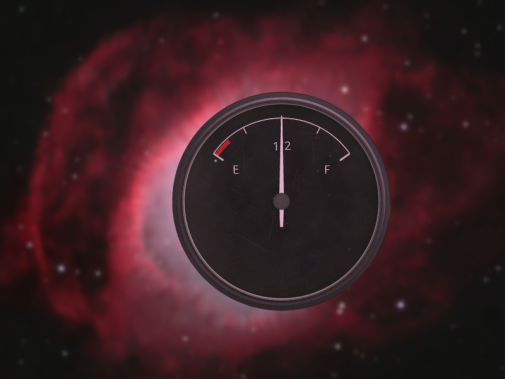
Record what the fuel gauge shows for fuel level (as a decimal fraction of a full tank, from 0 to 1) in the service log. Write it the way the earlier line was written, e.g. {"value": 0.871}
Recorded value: {"value": 0.5}
